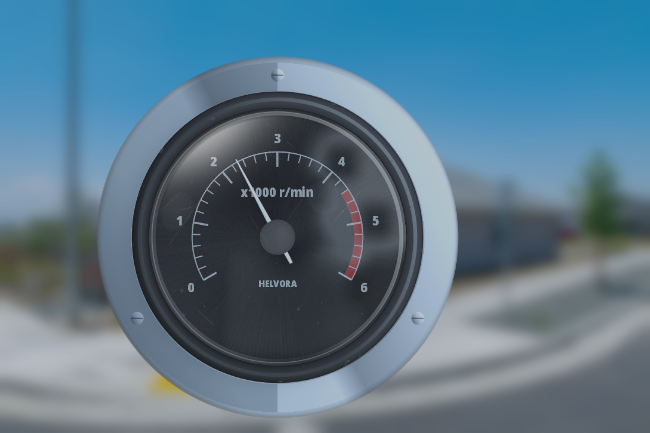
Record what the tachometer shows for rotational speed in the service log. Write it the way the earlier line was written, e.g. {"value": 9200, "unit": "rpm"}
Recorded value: {"value": 2300, "unit": "rpm"}
